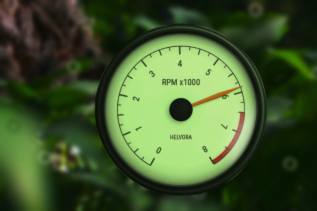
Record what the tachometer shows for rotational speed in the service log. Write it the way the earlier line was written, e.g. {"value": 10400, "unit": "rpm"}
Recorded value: {"value": 5875, "unit": "rpm"}
